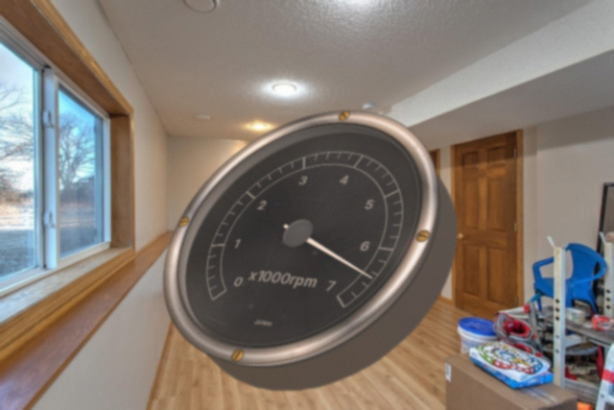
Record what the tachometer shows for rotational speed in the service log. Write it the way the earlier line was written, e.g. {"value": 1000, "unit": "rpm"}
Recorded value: {"value": 6500, "unit": "rpm"}
